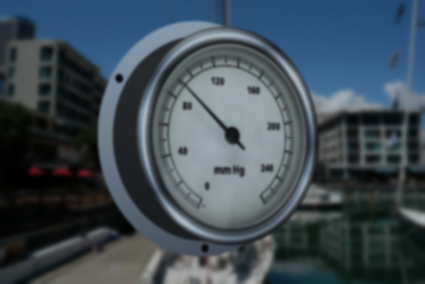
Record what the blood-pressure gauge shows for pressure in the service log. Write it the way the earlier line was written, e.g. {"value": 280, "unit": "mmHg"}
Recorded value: {"value": 90, "unit": "mmHg"}
